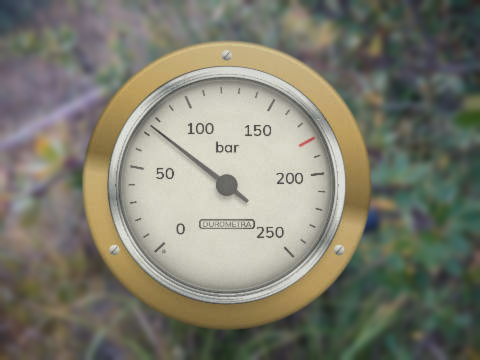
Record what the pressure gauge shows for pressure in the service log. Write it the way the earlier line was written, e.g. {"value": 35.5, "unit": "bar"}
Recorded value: {"value": 75, "unit": "bar"}
